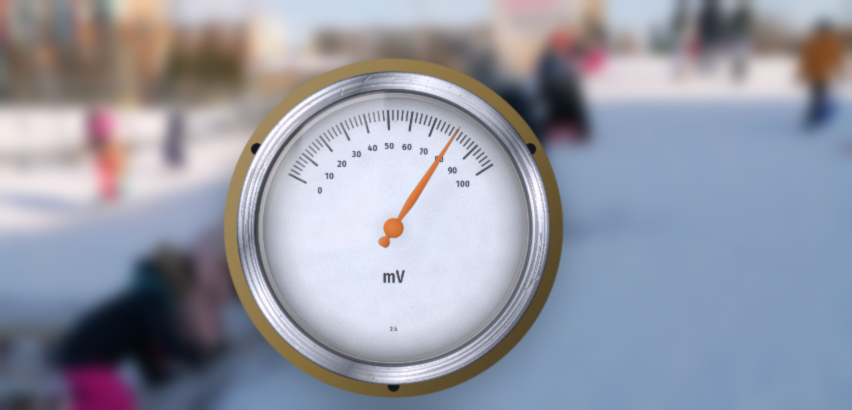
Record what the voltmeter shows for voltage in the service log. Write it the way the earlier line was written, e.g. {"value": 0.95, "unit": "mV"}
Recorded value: {"value": 80, "unit": "mV"}
